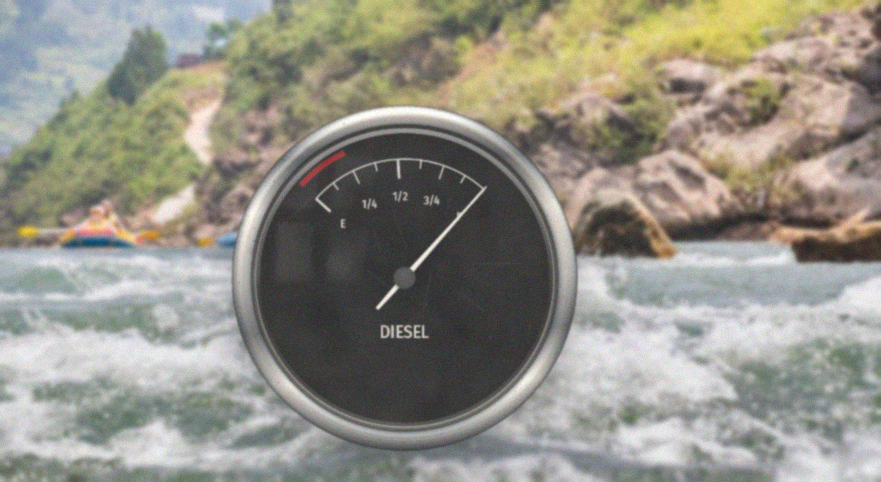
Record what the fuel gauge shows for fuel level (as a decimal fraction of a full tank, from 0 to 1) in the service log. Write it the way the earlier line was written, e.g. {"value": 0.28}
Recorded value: {"value": 1}
